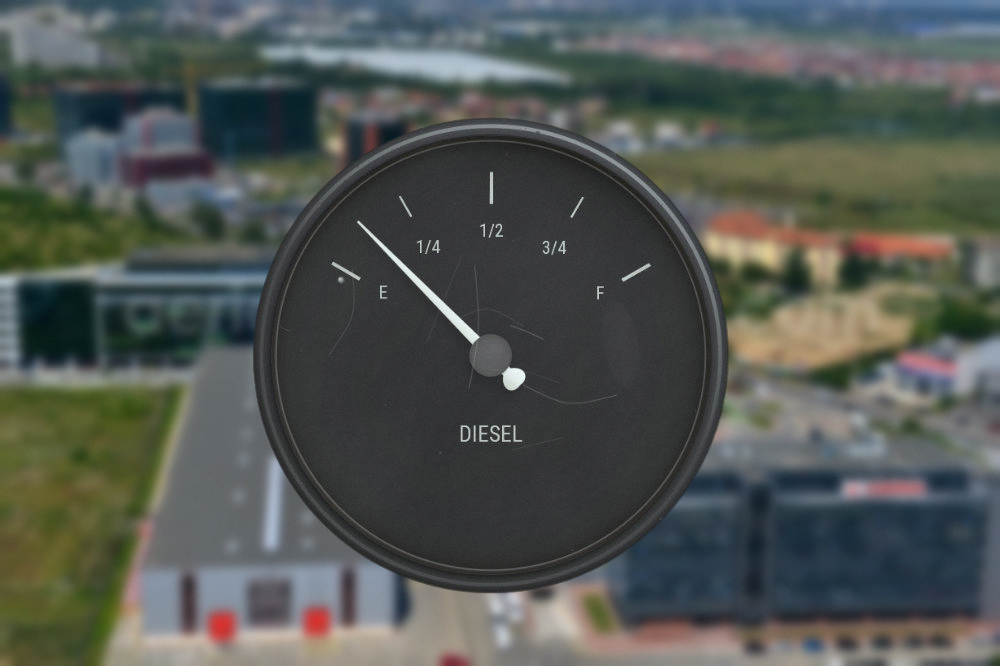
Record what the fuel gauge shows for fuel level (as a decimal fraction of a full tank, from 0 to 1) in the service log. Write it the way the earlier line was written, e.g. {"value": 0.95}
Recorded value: {"value": 0.125}
